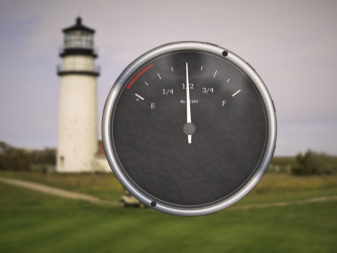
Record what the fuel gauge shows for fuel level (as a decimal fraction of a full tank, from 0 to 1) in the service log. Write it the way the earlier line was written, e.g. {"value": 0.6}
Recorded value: {"value": 0.5}
